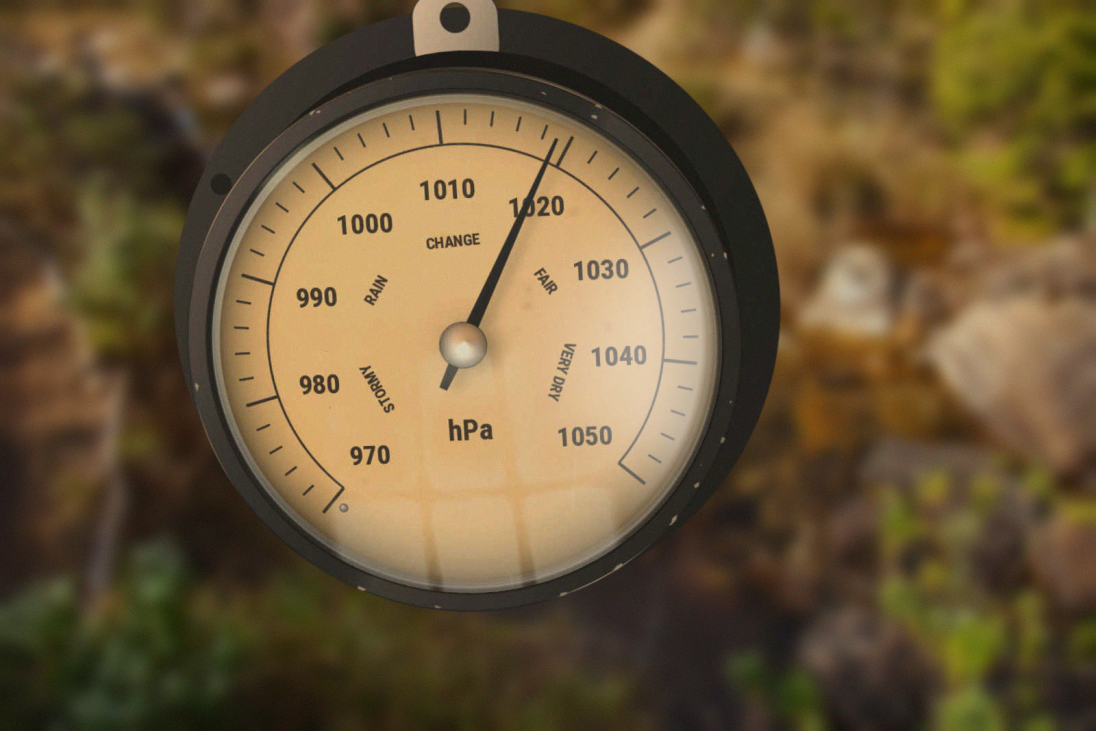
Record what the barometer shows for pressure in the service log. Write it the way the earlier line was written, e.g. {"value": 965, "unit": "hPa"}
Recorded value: {"value": 1019, "unit": "hPa"}
